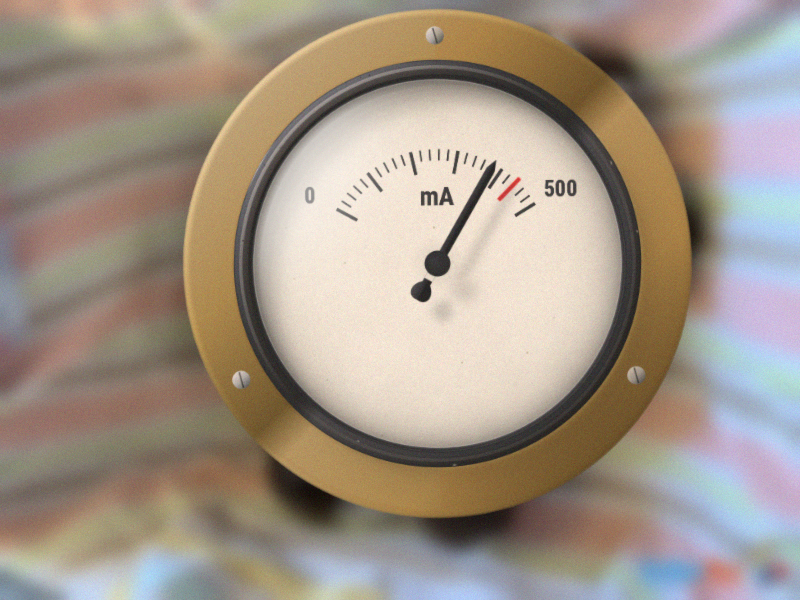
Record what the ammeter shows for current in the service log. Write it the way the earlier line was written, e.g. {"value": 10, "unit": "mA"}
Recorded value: {"value": 380, "unit": "mA"}
